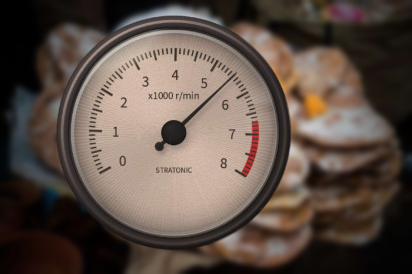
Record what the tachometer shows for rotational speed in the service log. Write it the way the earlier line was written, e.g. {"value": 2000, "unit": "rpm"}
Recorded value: {"value": 5500, "unit": "rpm"}
